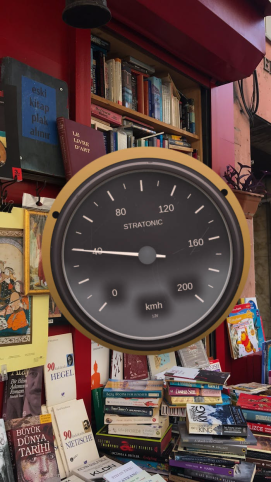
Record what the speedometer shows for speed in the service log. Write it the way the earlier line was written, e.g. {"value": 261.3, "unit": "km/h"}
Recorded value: {"value": 40, "unit": "km/h"}
